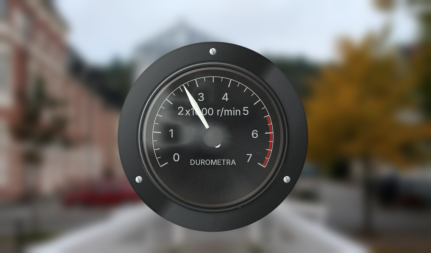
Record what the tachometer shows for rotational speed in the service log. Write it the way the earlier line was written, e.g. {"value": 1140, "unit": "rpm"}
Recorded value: {"value": 2625, "unit": "rpm"}
